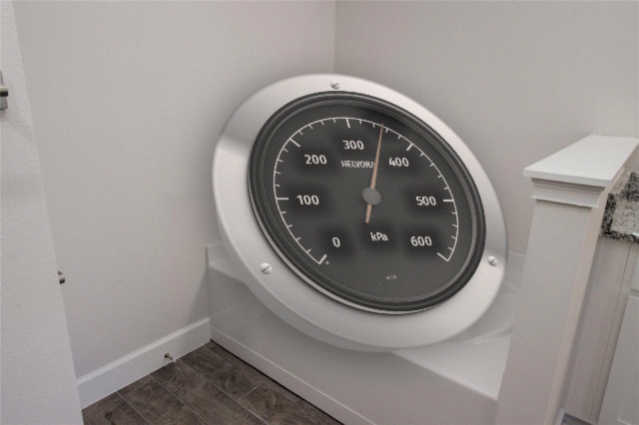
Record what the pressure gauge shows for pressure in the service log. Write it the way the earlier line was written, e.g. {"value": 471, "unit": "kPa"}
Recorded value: {"value": 350, "unit": "kPa"}
